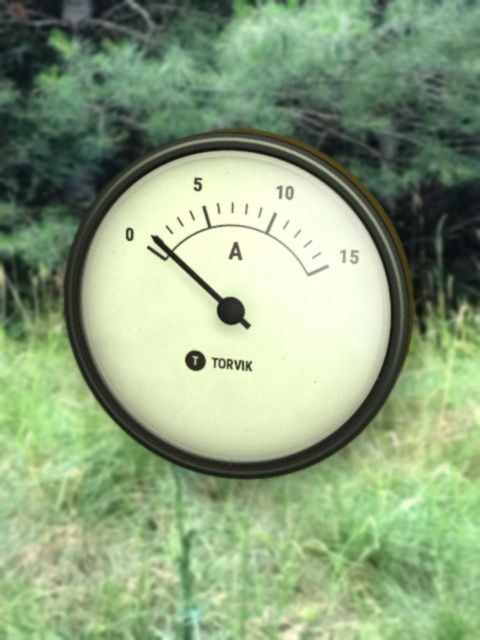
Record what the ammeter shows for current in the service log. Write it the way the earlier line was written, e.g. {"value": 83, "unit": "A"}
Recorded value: {"value": 1, "unit": "A"}
